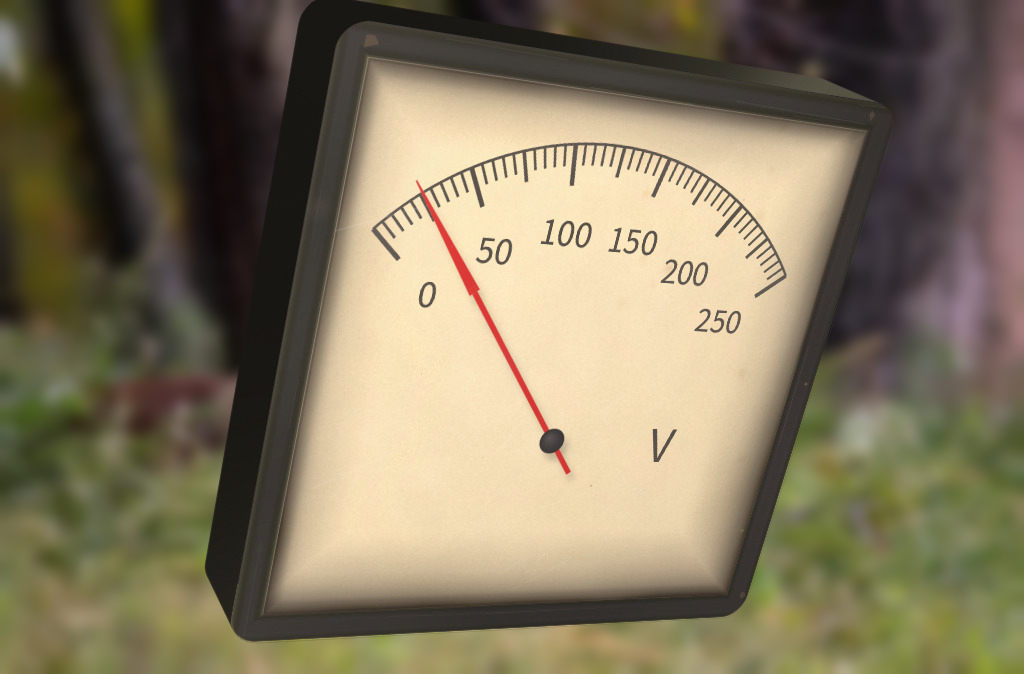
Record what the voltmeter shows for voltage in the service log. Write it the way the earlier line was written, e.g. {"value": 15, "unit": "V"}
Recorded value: {"value": 25, "unit": "V"}
